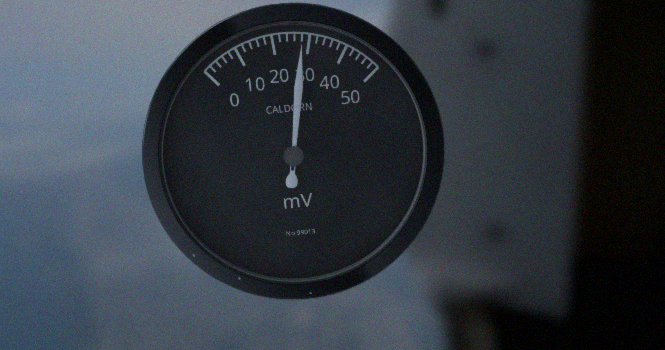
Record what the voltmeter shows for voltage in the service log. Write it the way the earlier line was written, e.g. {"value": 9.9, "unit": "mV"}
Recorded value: {"value": 28, "unit": "mV"}
